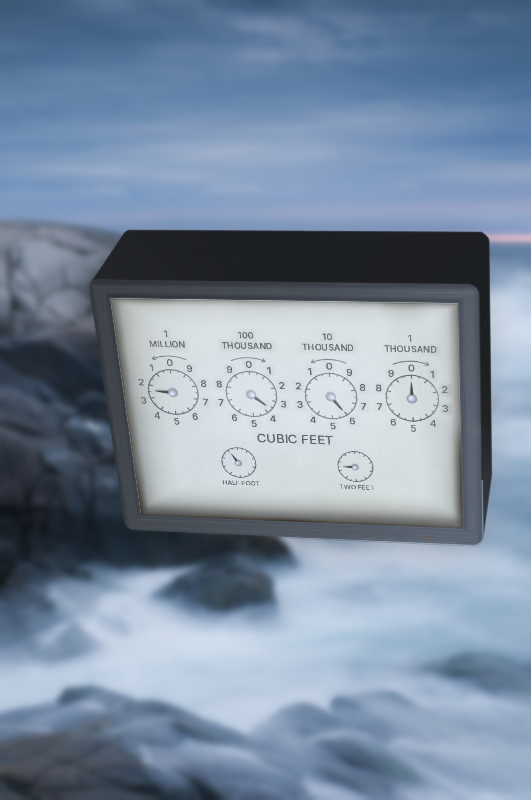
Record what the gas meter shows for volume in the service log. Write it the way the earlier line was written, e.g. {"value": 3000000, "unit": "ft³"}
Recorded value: {"value": 236000, "unit": "ft³"}
